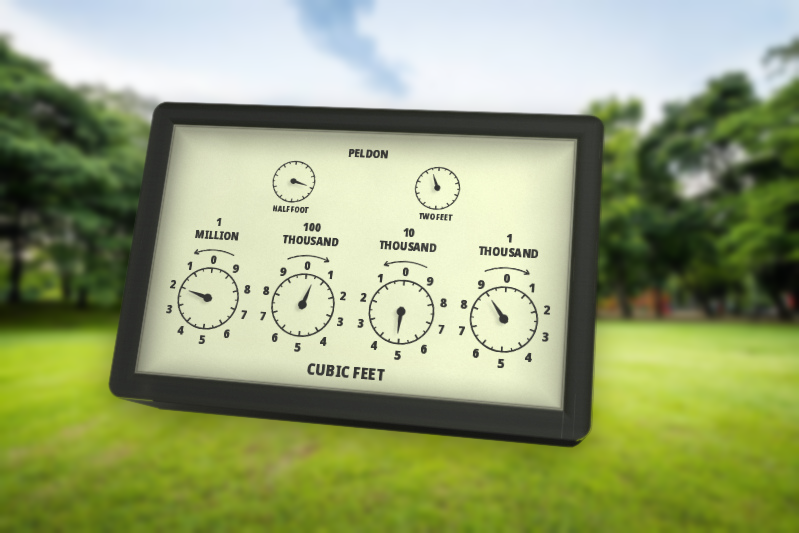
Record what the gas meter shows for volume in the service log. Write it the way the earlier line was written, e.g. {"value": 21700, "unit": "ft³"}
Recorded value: {"value": 204900, "unit": "ft³"}
